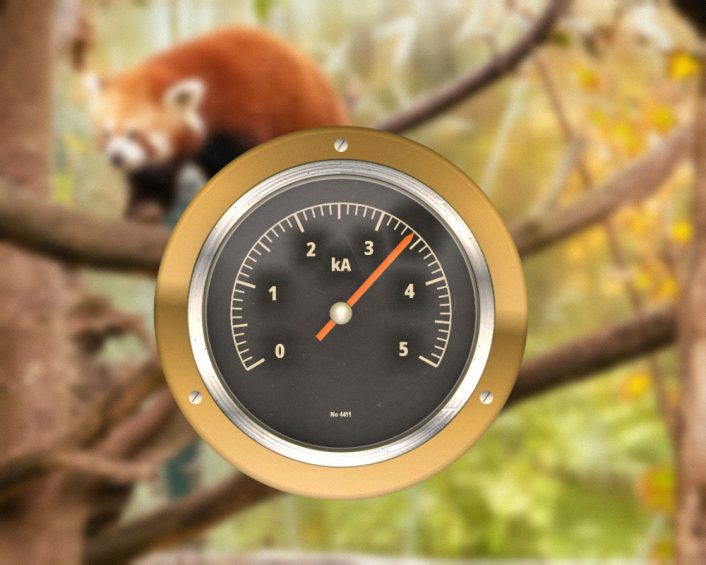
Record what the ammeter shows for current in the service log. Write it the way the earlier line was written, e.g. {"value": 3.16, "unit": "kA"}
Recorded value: {"value": 3.4, "unit": "kA"}
